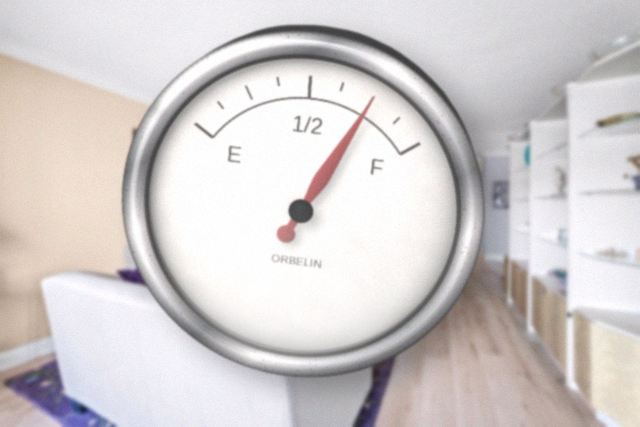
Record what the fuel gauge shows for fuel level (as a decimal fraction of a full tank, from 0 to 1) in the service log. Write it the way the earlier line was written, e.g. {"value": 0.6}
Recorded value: {"value": 0.75}
